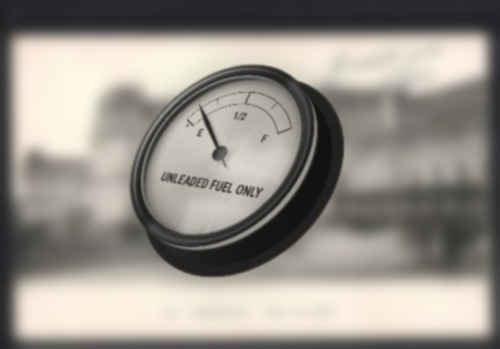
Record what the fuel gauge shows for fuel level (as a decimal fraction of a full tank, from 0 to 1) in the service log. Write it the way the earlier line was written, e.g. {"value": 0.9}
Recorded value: {"value": 0.125}
